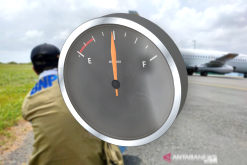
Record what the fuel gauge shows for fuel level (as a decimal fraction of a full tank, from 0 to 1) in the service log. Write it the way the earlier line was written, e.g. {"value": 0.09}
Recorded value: {"value": 0.5}
